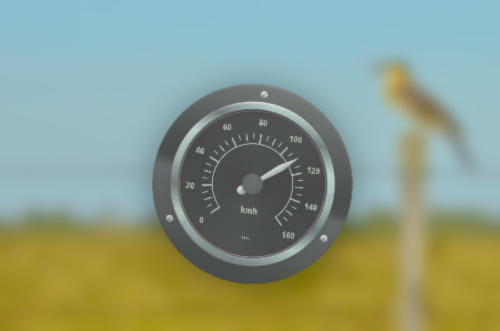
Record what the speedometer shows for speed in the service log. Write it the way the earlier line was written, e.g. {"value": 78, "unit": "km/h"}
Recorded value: {"value": 110, "unit": "km/h"}
